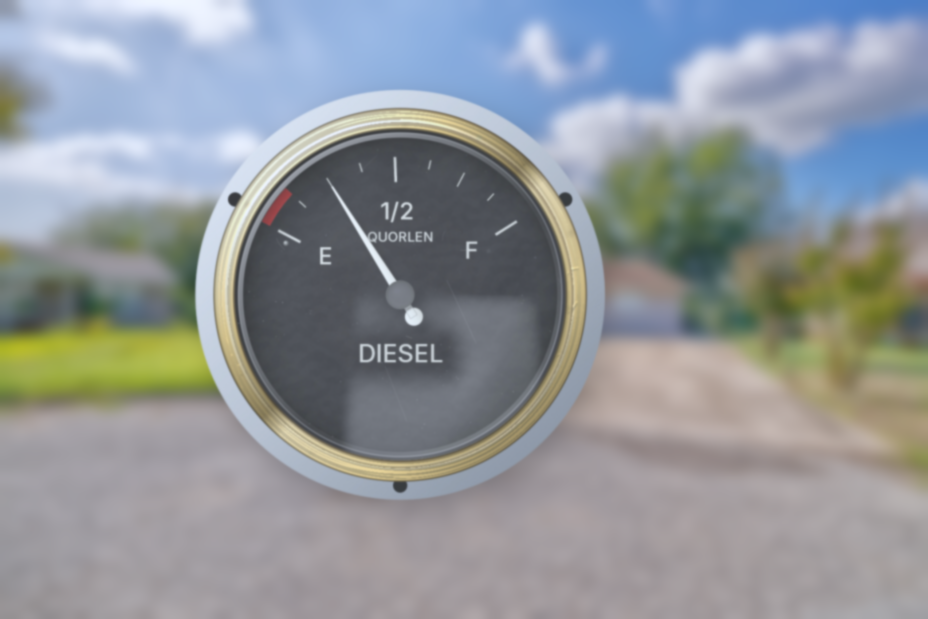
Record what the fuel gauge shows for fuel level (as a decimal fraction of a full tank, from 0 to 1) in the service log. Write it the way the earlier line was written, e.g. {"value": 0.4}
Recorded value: {"value": 0.25}
